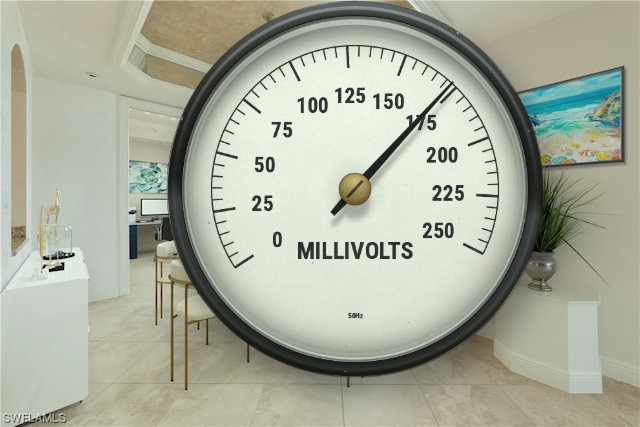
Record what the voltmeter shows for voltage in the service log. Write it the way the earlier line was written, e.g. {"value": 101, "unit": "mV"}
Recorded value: {"value": 172.5, "unit": "mV"}
